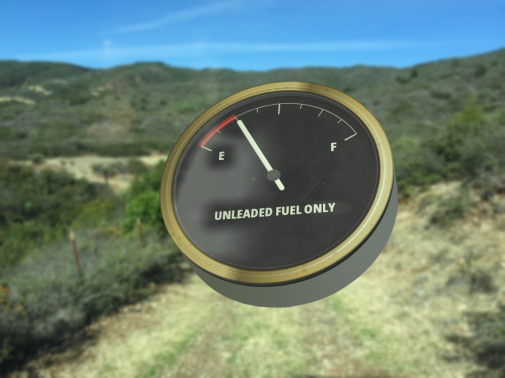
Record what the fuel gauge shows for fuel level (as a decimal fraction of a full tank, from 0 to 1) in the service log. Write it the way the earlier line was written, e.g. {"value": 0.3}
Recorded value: {"value": 0.25}
